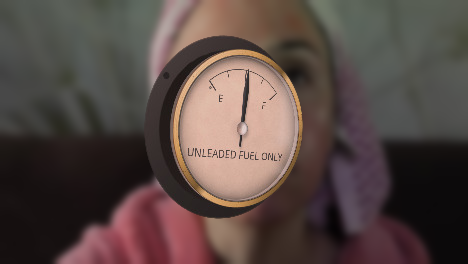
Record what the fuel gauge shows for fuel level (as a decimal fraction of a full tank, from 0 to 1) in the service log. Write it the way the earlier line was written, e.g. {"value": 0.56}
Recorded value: {"value": 0.5}
